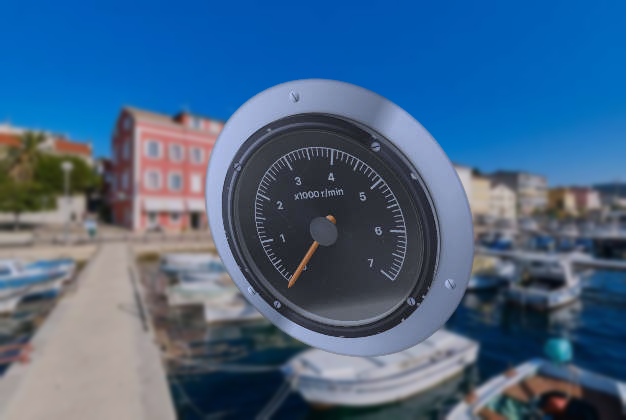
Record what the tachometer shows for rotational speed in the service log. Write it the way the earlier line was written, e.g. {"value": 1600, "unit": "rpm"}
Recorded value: {"value": 0, "unit": "rpm"}
